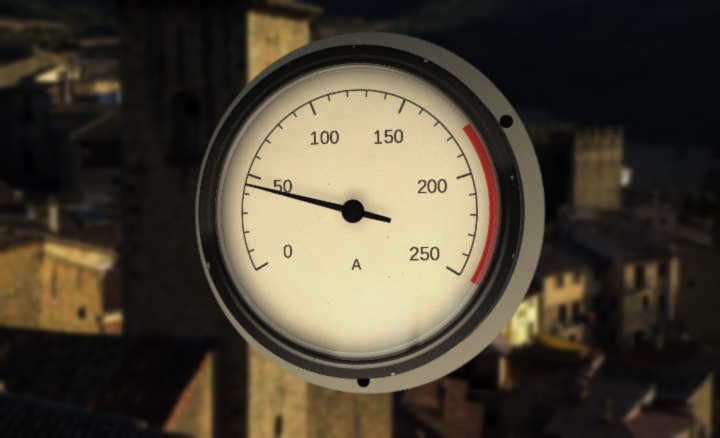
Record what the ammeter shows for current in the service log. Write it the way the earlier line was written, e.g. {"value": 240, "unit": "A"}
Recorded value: {"value": 45, "unit": "A"}
